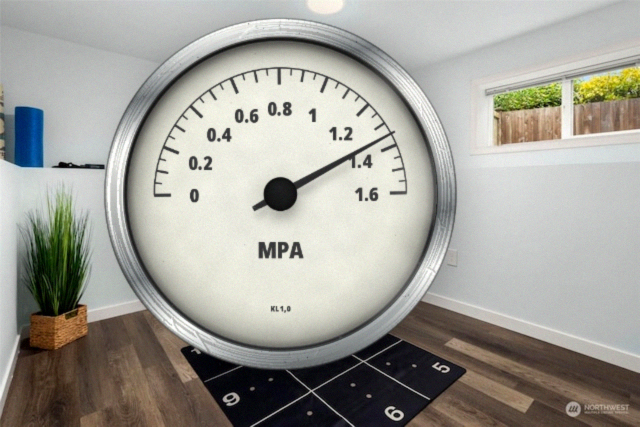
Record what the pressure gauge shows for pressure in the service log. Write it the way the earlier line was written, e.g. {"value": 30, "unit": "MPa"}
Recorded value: {"value": 1.35, "unit": "MPa"}
